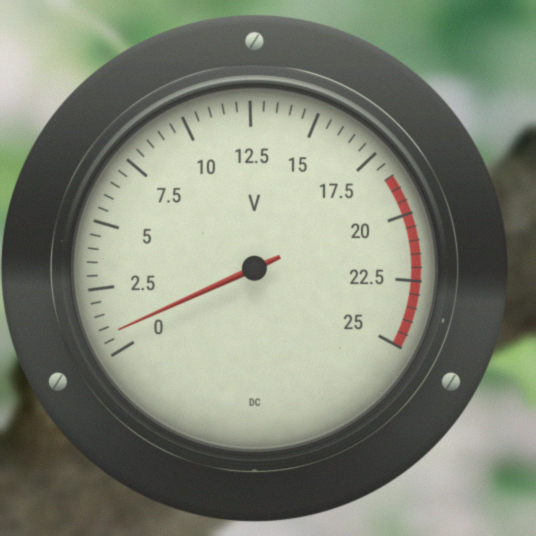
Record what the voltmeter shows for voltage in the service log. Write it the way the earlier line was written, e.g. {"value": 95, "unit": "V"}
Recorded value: {"value": 0.75, "unit": "V"}
